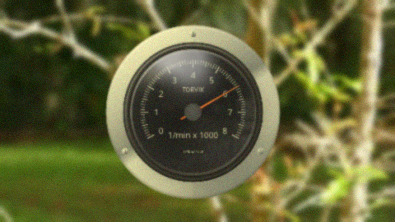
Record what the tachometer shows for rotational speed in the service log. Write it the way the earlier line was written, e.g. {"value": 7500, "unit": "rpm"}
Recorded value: {"value": 6000, "unit": "rpm"}
